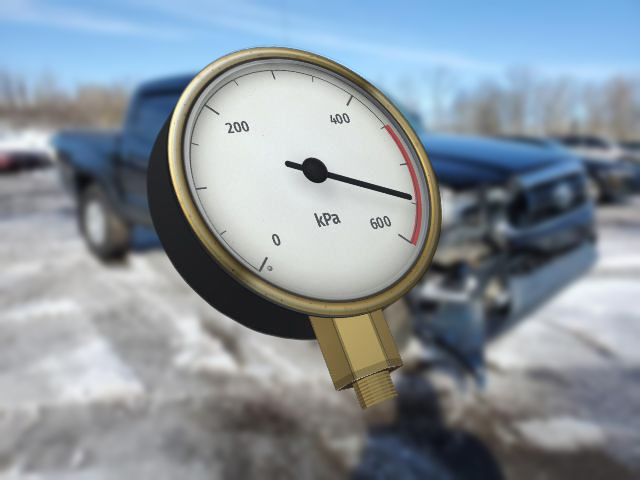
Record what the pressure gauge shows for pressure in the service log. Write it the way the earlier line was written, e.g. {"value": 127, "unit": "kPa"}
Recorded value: {"value": 550, "unit": "kPa"}
